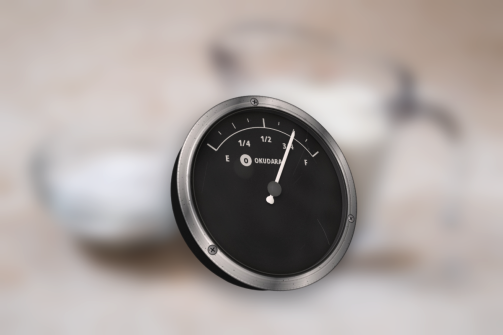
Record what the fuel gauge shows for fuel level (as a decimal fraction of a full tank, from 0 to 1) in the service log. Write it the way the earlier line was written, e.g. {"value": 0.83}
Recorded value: {"value": 0.75}
